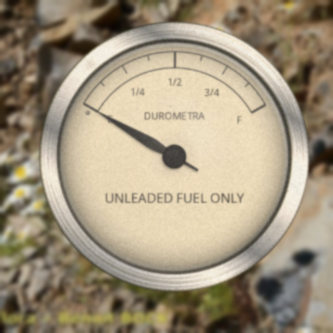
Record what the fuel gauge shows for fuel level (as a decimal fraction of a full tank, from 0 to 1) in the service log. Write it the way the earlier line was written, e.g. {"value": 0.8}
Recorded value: {"value": 0}
